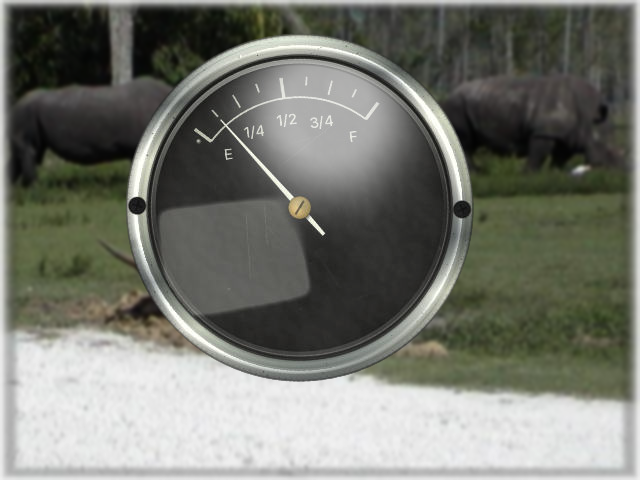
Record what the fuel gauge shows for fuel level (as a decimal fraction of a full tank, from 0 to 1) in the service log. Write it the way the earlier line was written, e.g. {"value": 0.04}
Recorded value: {"value": 0.125}
